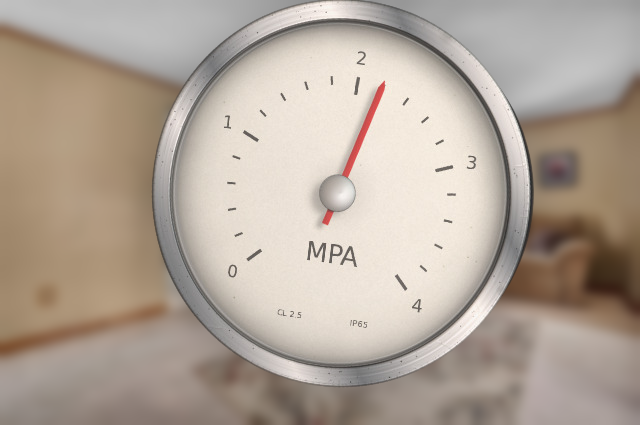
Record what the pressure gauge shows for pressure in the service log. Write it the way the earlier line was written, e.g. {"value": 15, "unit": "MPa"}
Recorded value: {"value": 2.2, "unit": "MPa"}
